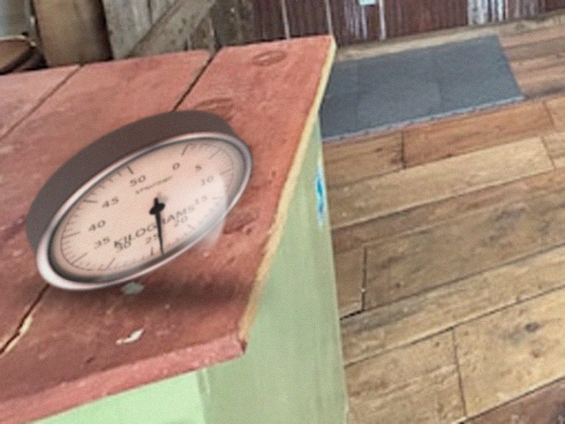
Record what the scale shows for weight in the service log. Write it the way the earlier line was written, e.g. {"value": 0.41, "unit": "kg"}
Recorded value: {"value": 24, "unit": "kg"}
